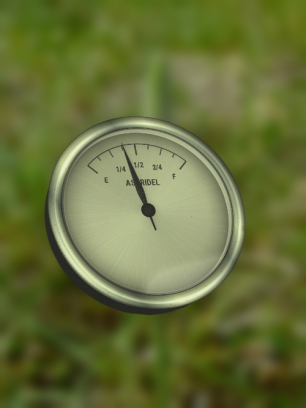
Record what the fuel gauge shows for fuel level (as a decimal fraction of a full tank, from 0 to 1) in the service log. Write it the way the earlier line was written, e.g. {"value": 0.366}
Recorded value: {"value": 0.375}
